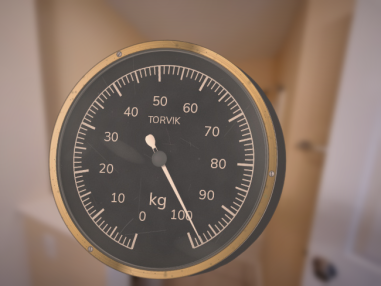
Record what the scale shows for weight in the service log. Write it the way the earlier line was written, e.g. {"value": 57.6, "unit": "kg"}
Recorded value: {"value": 98, "unit": "kg"}
